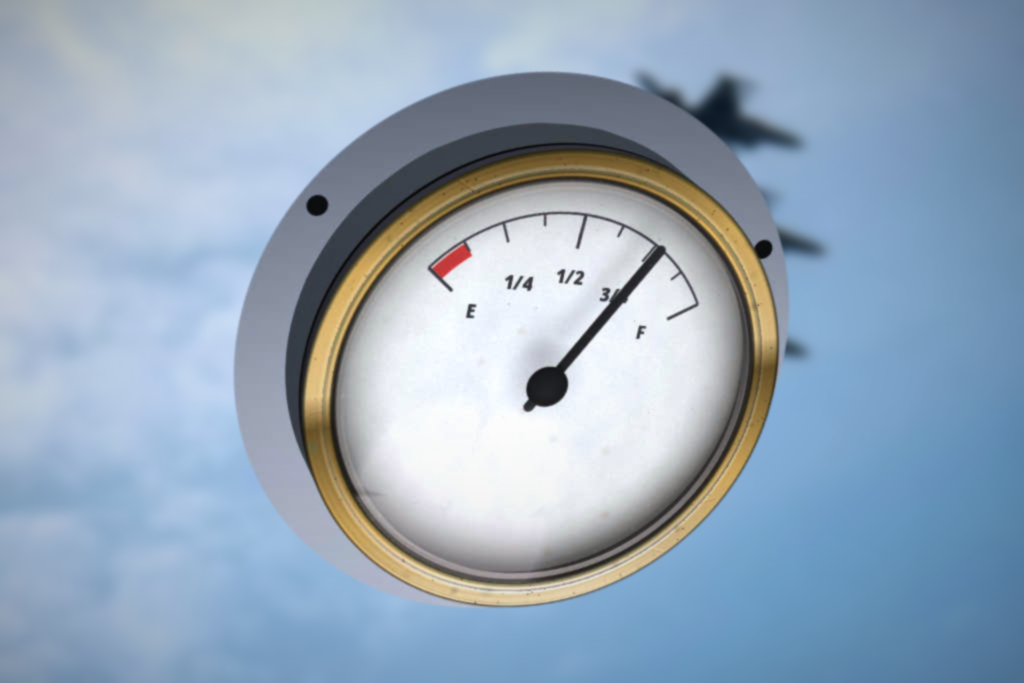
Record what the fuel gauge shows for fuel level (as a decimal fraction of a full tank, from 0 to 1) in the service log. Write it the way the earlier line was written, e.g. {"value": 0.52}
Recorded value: {"value": 0.75}
